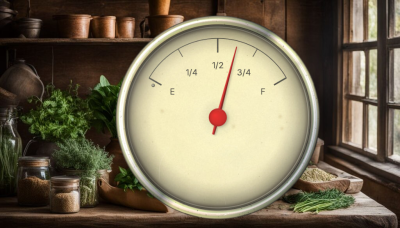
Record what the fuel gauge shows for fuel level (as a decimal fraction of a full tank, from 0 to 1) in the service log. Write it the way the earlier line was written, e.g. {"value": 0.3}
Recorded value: {"value": 0.625}
